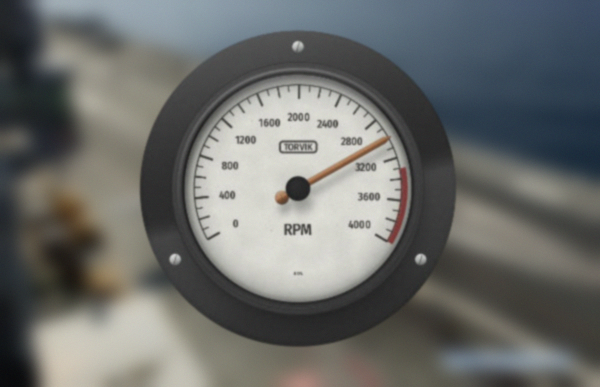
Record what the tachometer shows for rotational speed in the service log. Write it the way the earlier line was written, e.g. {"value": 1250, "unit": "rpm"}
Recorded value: {"value": 3000, "unit": "rpm"}
